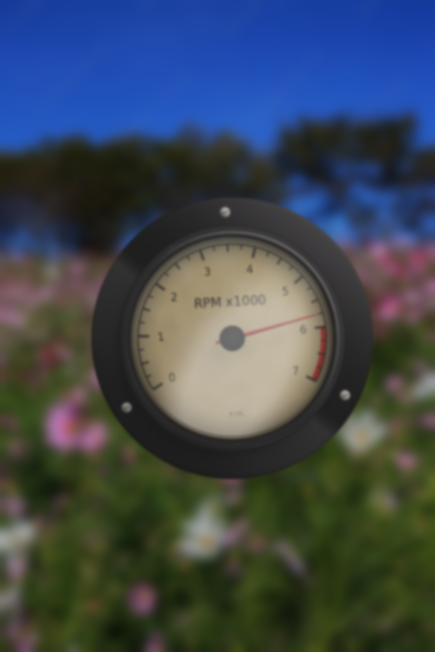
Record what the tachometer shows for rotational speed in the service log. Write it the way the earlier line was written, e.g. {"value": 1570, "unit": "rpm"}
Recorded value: {"value": 5750, "unit": "rpm"}
